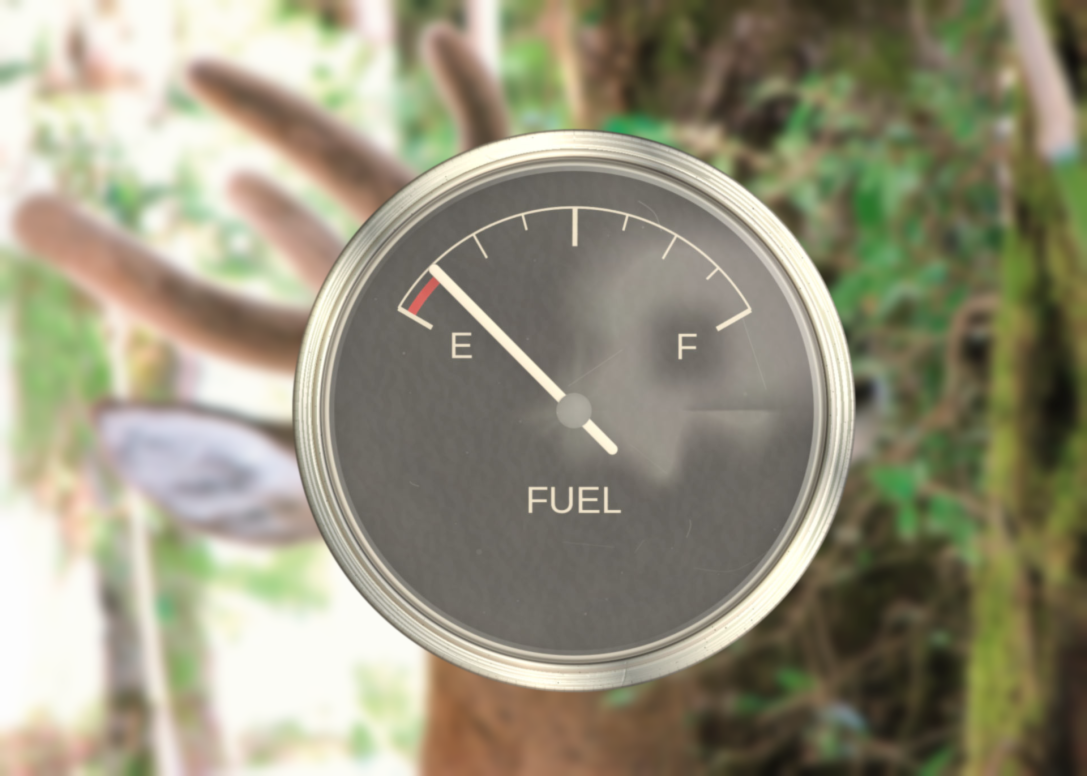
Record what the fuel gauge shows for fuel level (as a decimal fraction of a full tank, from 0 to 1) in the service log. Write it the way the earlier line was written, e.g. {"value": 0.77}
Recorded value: {"value": 0.125}
